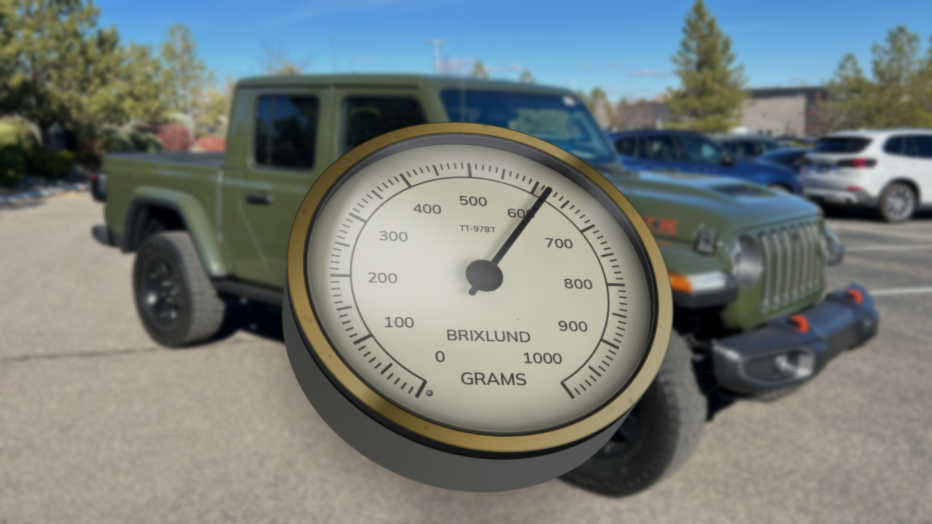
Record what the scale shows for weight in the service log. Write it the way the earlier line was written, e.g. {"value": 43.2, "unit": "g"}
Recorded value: {"value": 620, "unit": "g"}
